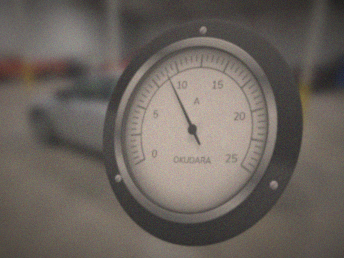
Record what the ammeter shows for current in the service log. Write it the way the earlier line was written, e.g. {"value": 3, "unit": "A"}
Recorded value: {"value": 9, "unit": "A"}
